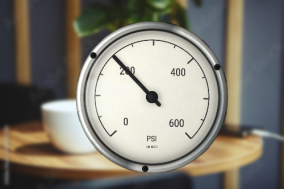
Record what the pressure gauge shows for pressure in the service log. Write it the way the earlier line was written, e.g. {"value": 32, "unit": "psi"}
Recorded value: {"value": 200, "unit": "psi"}
